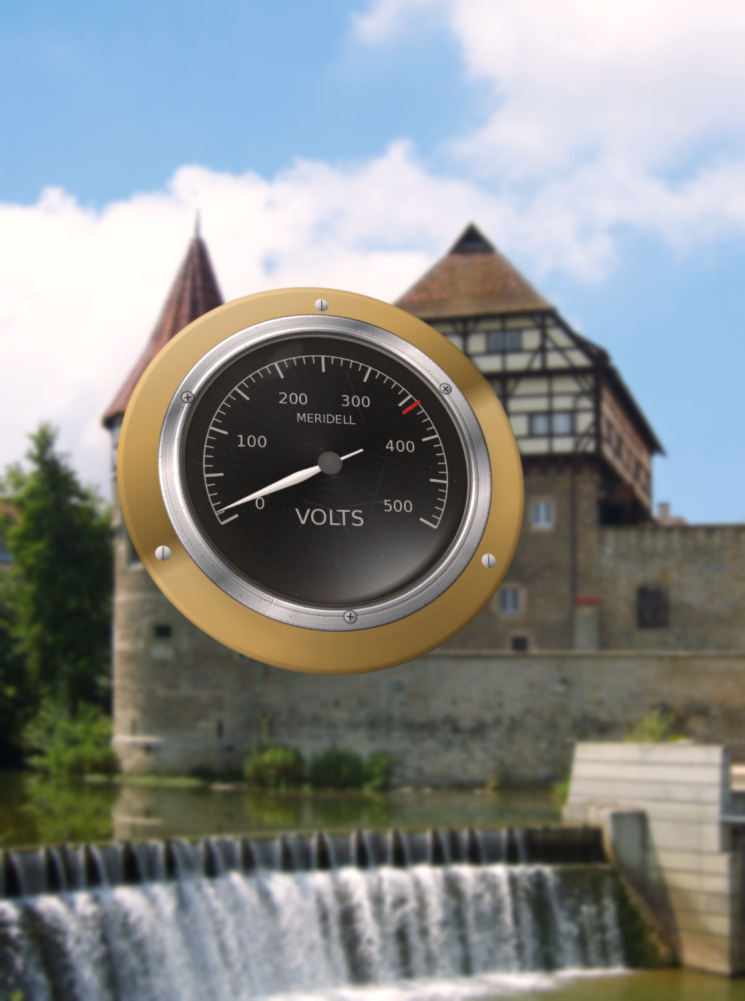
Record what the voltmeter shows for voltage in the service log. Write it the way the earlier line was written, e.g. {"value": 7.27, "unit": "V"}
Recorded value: {"value": 10, "unit": "V"}
